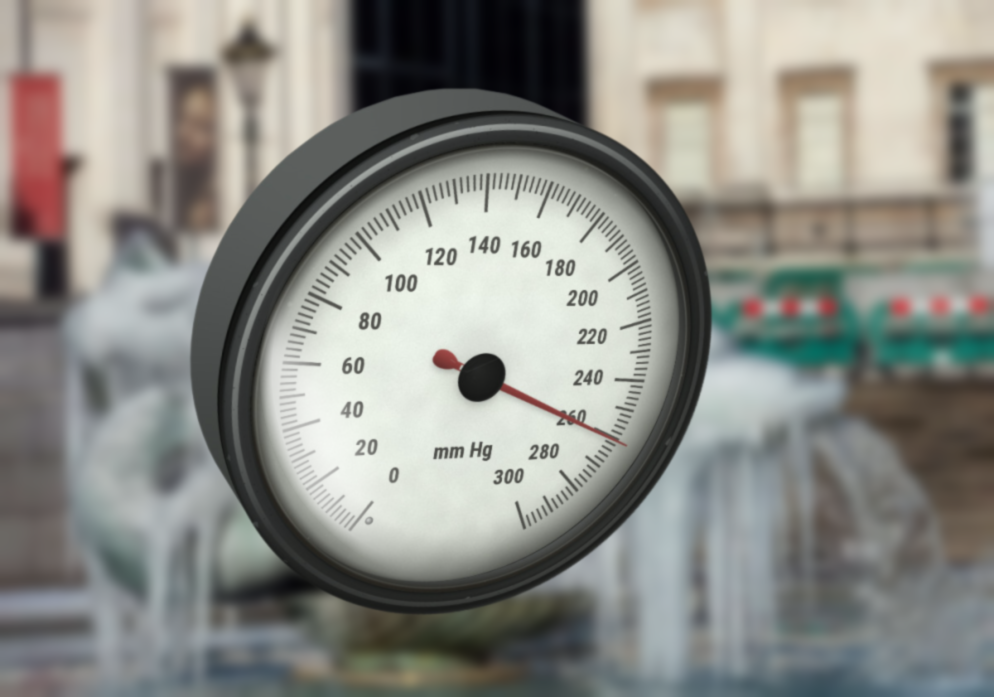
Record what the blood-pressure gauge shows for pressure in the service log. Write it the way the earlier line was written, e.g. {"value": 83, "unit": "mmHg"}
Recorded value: {"value": 260, "unit": "mmHg"}
